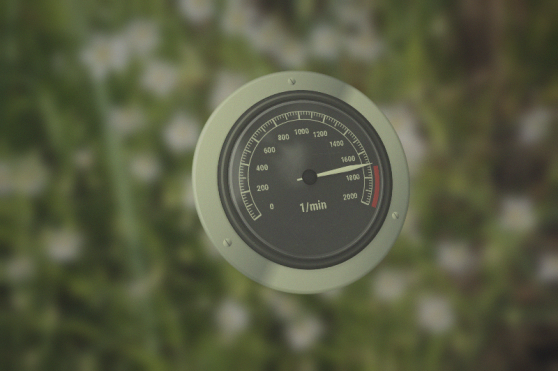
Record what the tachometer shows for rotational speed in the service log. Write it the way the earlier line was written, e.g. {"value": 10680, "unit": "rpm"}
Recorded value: {"value": 1700, "unit": "rpm"}
